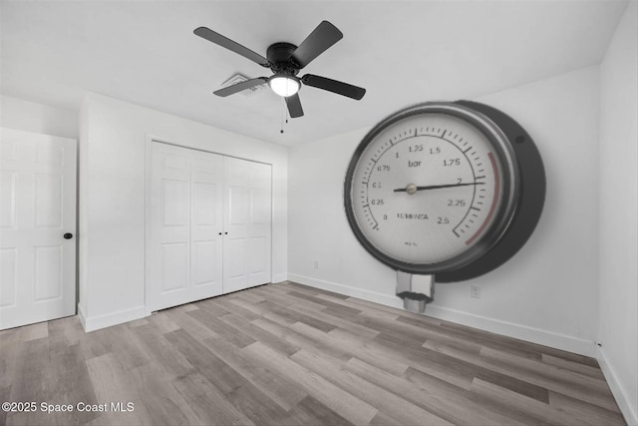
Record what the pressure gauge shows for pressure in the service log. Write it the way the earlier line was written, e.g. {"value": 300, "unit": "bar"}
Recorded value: {"value": 2.05, "unit": "bar"}
